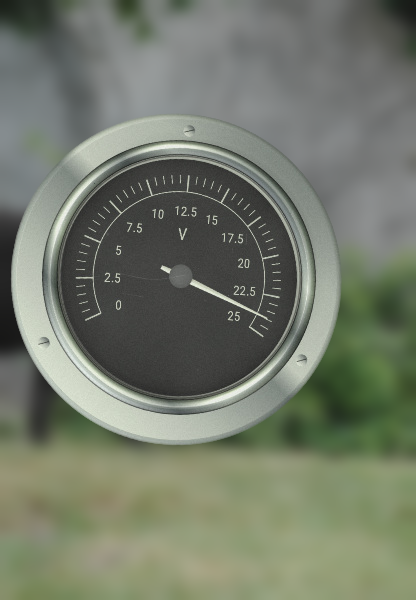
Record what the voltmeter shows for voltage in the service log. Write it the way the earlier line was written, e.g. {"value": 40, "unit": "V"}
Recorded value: {"value": 24, "unit": "V"}
